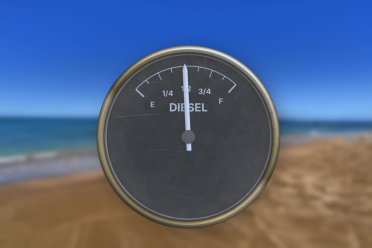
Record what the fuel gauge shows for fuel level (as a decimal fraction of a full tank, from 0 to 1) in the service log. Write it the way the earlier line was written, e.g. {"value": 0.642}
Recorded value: {"value": 0.5}
